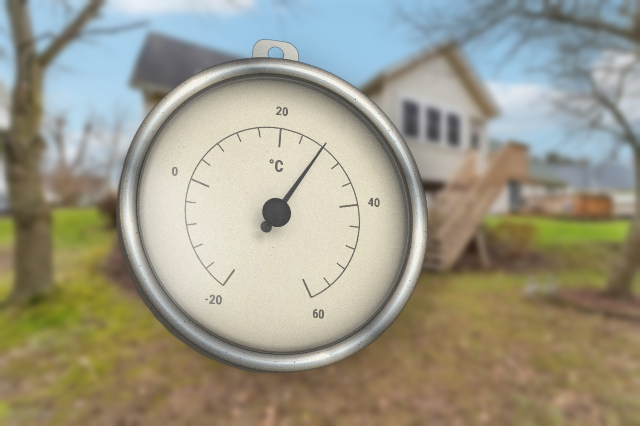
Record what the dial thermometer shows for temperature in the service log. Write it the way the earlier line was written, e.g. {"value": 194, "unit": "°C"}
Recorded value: {"value": 28, "unit": "°C"}
